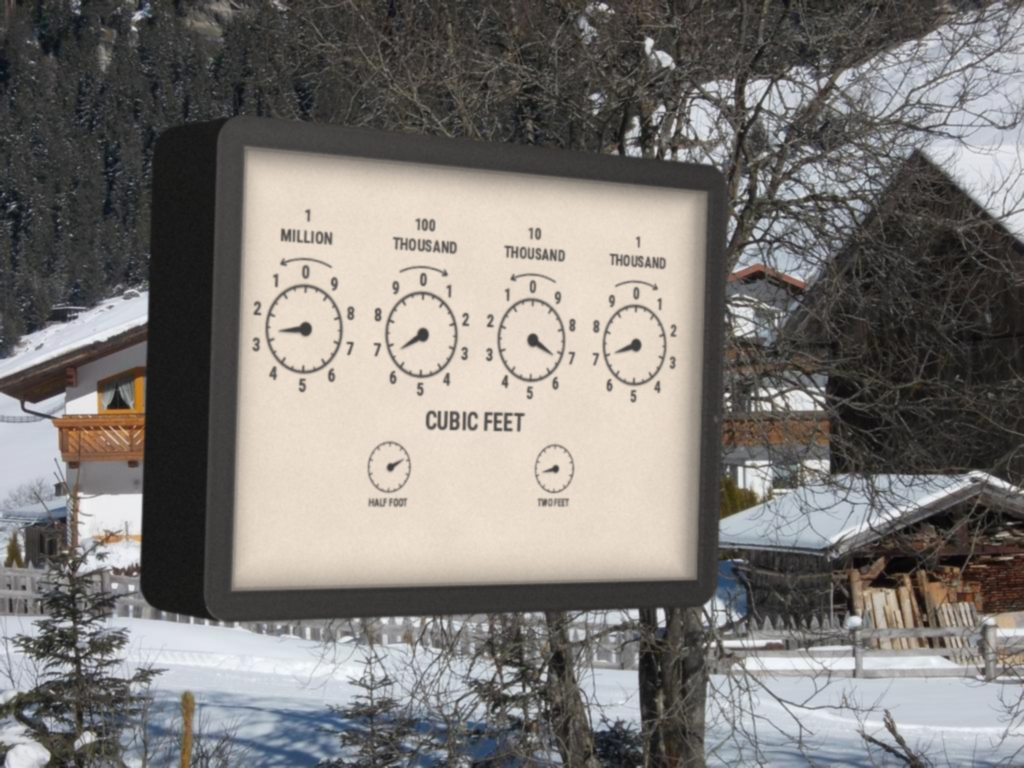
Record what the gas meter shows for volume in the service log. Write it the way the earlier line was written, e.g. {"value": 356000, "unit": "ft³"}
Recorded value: {"value": 266700, "unit": "ft³"}
